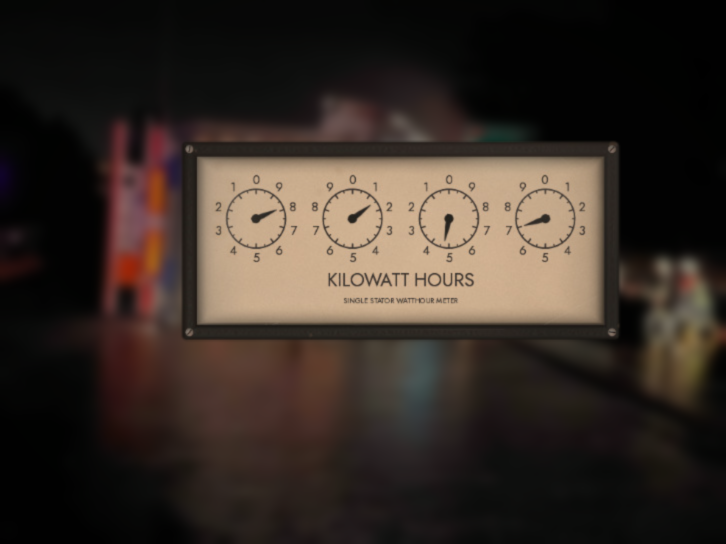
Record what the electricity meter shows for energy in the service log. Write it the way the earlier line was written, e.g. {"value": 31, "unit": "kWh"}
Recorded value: {"value": 8147, "unit": "kWh"}
